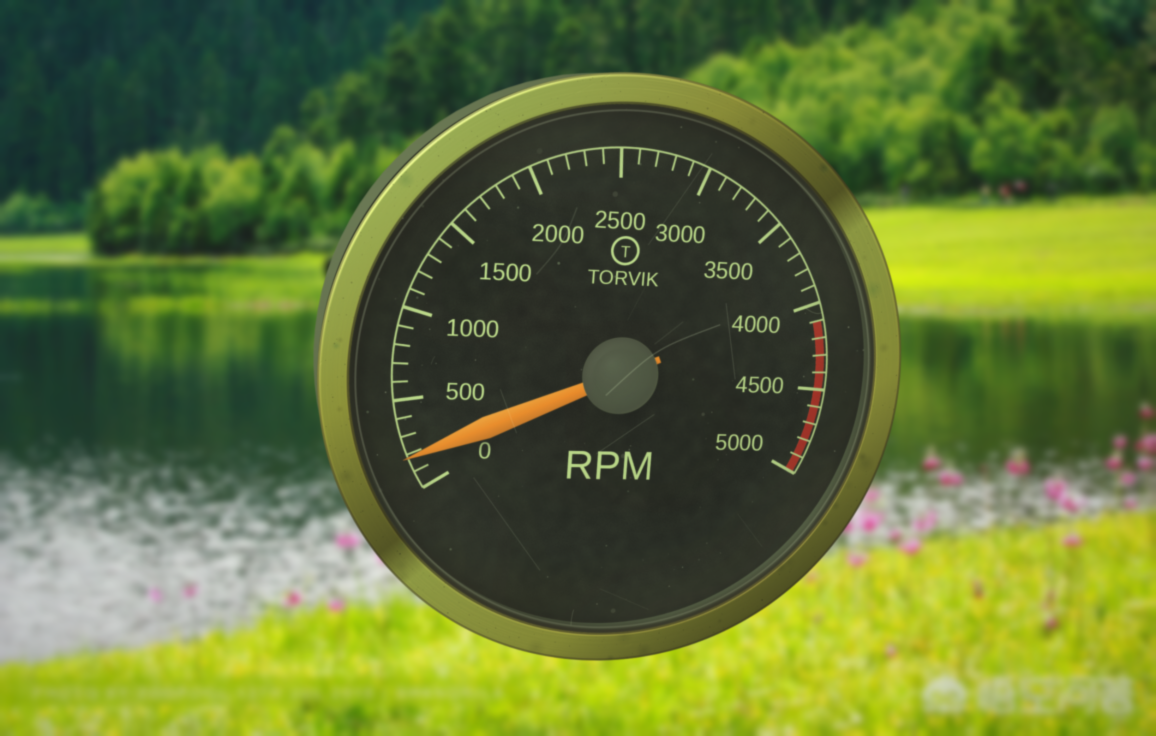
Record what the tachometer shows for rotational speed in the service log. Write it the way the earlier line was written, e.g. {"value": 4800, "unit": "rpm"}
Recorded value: {"value": 200, "unit": "rpm"}
